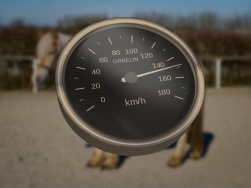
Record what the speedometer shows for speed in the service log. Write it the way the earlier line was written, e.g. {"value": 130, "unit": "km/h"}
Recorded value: {"value": 150, "unit": "km/h"}
